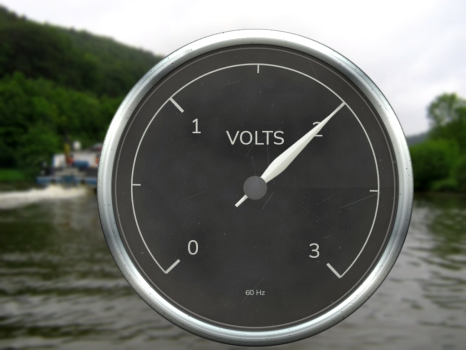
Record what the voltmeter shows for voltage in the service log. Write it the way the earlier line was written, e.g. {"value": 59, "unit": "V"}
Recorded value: {"value": 2, "unit": "V"}
